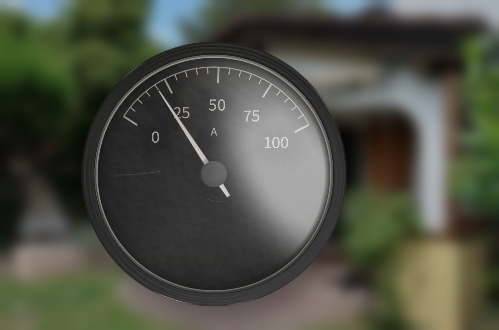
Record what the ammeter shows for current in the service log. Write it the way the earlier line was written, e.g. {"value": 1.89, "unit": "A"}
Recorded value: {"value": 20, "unit": "A"}
